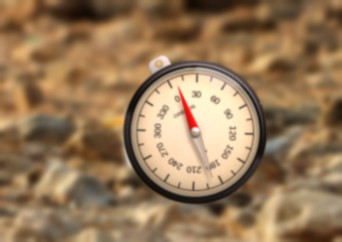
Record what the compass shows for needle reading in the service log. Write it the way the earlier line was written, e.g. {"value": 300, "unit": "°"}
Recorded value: {"value": 7.5, "unit": "°"}
